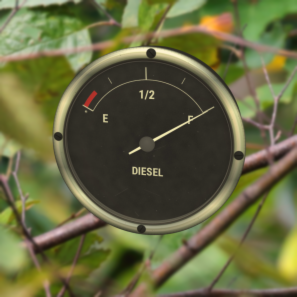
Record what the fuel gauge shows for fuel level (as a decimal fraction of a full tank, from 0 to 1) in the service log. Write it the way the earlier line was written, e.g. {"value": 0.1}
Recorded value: {"value": 1}
